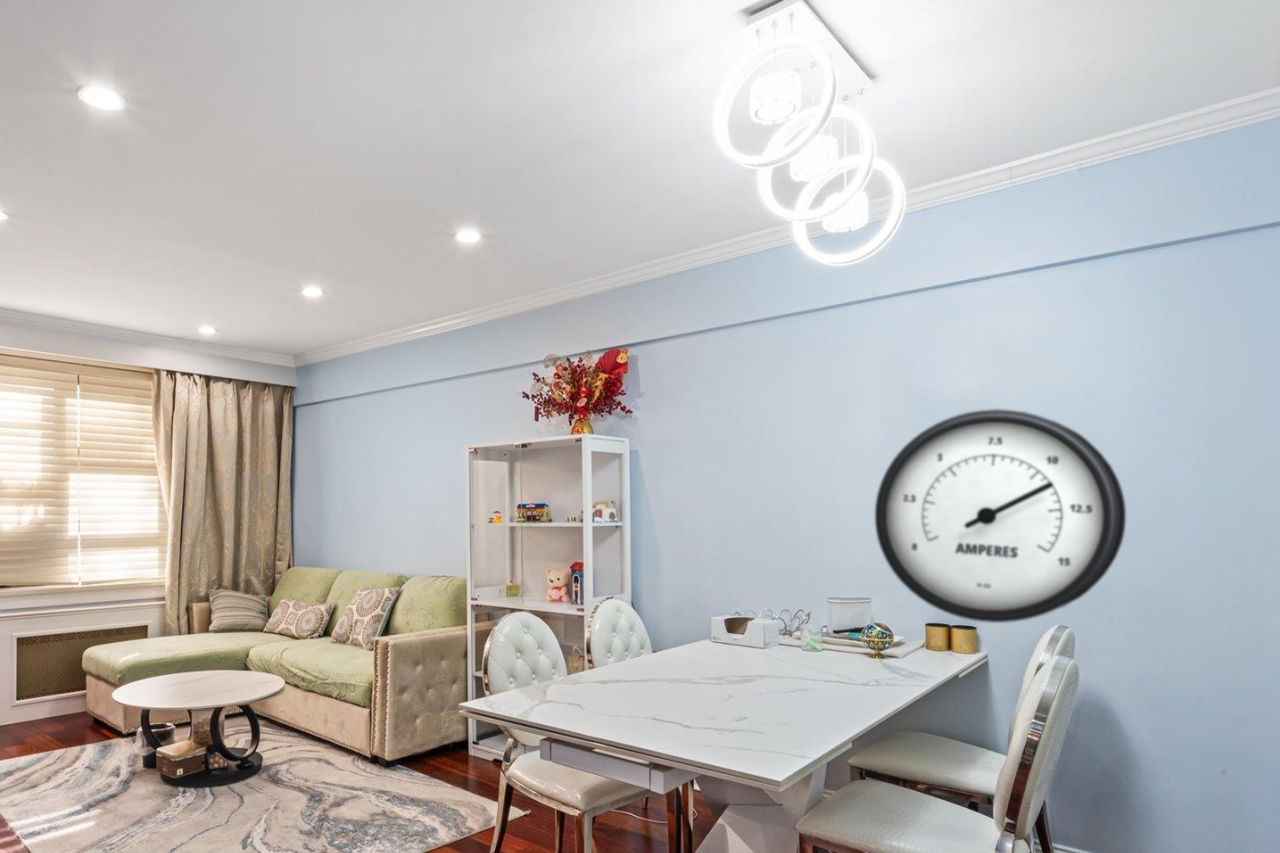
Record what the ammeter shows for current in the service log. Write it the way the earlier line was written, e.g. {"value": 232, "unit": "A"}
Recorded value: {"value": 11, "unit": "A"}
